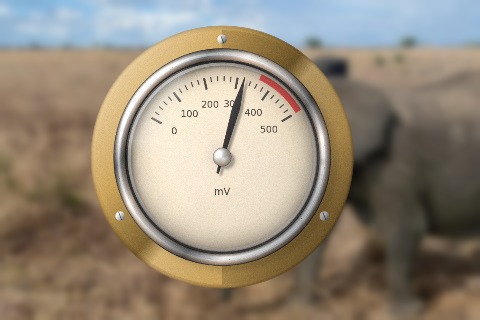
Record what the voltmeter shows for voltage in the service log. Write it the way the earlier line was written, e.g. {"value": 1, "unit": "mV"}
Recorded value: {"value": 320, "unit": "mV"}
